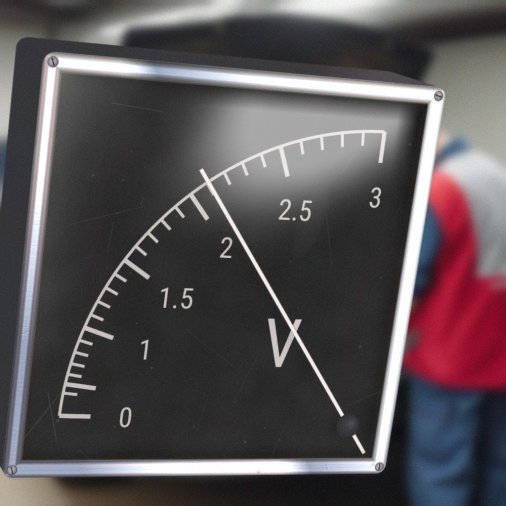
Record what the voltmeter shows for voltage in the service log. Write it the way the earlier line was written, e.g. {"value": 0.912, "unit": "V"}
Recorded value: {"value": 2.1, "unit": "V"}
